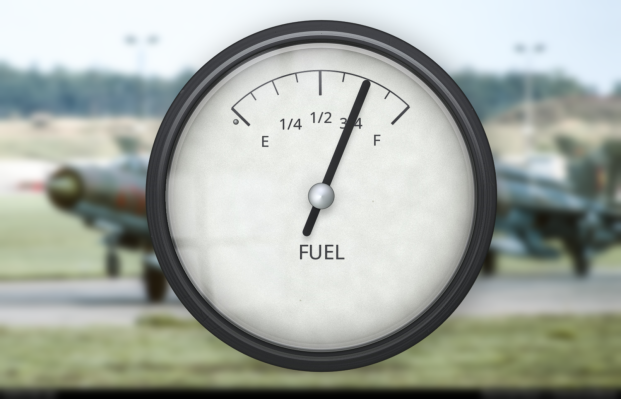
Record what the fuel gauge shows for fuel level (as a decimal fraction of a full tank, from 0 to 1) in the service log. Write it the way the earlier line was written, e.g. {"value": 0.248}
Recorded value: {"value": 0.75}
